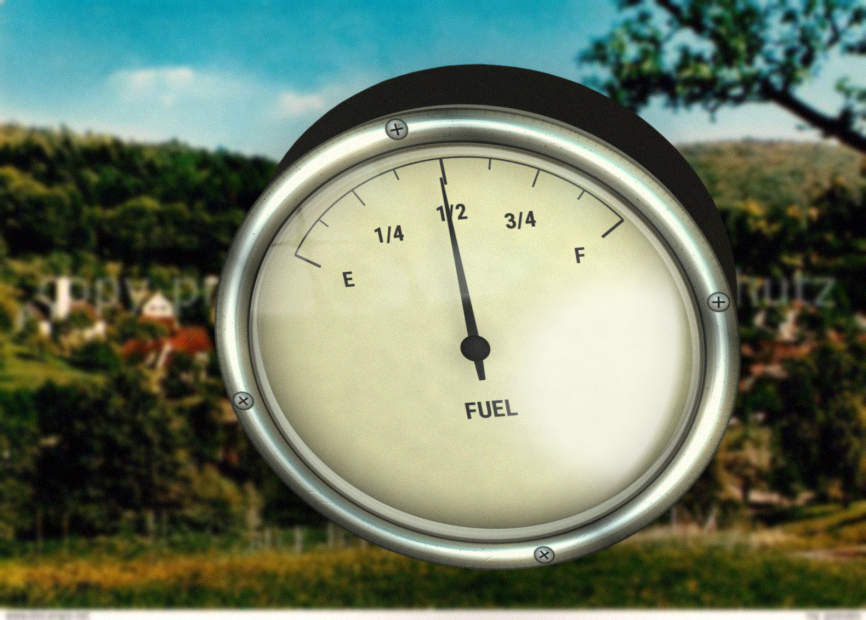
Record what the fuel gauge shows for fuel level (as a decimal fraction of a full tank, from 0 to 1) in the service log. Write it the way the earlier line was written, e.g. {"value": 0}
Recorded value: {"value": 0.5}
